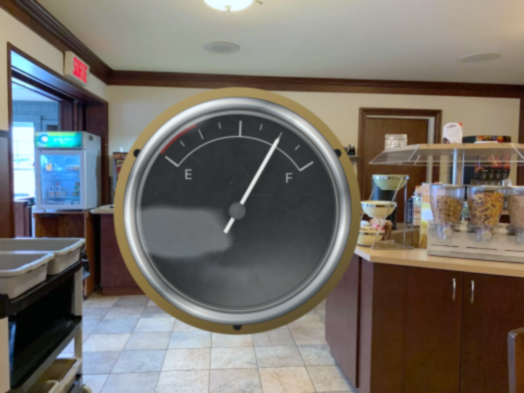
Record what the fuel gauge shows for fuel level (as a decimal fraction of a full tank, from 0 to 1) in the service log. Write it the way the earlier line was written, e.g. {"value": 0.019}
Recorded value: {"value": 0.75}
